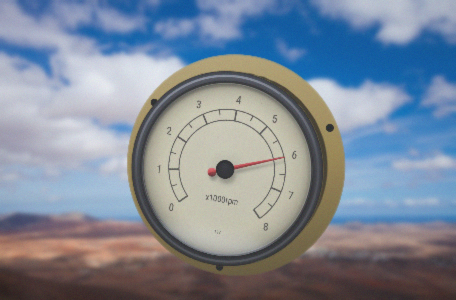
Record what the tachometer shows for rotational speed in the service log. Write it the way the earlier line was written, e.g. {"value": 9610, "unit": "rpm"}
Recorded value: {"value": 6000, "unit": "rpm"}
